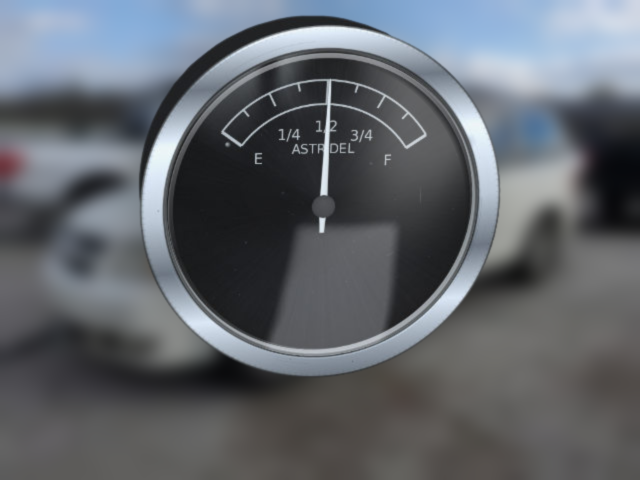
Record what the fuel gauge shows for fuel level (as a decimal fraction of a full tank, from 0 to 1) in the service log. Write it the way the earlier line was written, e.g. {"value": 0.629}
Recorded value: {"value": 0.5}
